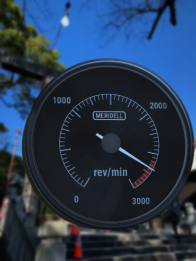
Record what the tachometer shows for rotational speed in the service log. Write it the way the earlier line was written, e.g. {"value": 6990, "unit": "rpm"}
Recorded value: {"value": 2700, "unit": "rpm"}
